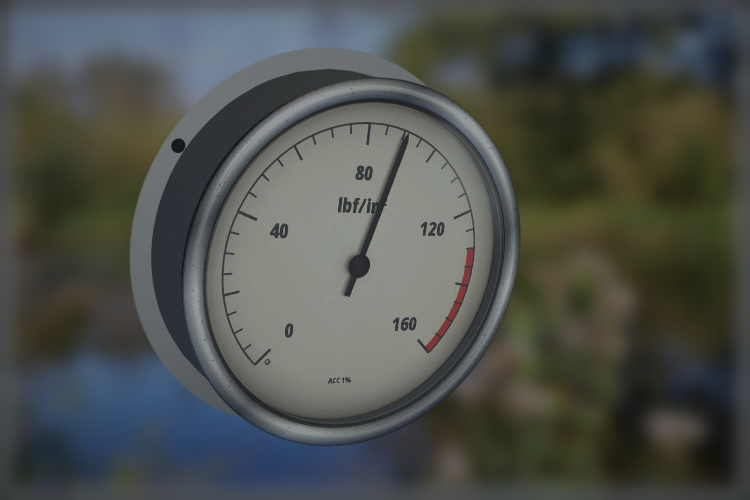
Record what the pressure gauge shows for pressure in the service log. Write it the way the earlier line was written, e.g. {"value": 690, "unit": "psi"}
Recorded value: {"value": 90, "unit": "psi"}
